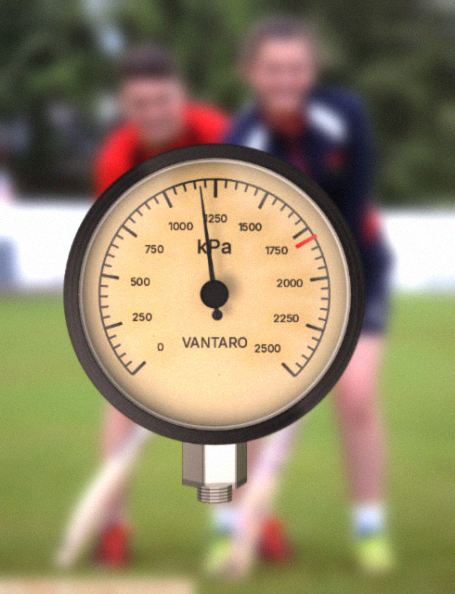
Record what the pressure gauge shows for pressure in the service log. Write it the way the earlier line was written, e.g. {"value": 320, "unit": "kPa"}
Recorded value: {"value": 1175, "unit": "kPa"}
